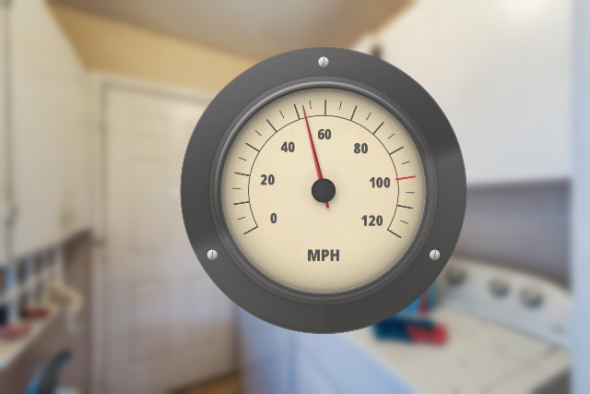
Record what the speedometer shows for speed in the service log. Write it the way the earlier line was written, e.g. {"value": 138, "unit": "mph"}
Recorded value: {"value": 52.5, "unit": "mph"}
